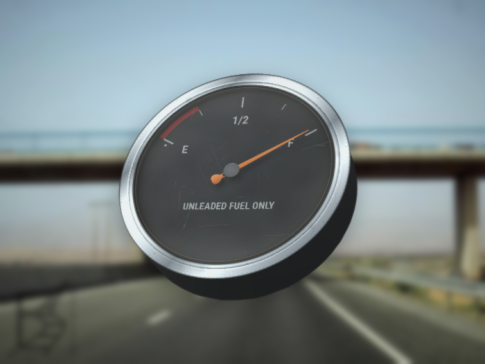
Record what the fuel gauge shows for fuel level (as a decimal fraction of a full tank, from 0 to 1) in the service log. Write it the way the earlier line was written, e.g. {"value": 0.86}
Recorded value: {"value": 1}
